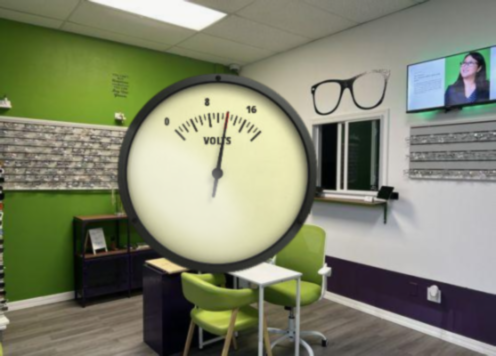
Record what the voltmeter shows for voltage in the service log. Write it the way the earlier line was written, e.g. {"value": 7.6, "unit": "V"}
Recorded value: {"value": 12, "unit": "V"}
